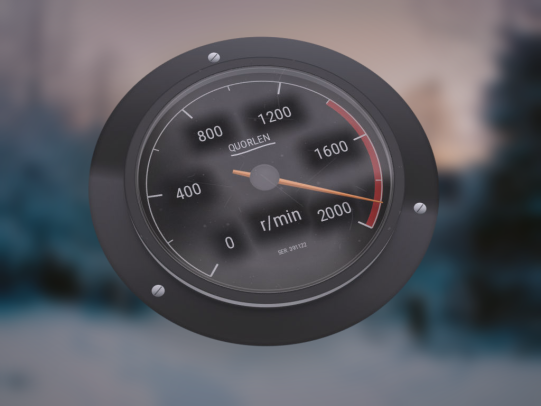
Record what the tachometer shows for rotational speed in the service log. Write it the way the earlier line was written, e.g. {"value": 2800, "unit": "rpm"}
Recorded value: {"value": 1900, "unit": "rpm"}
